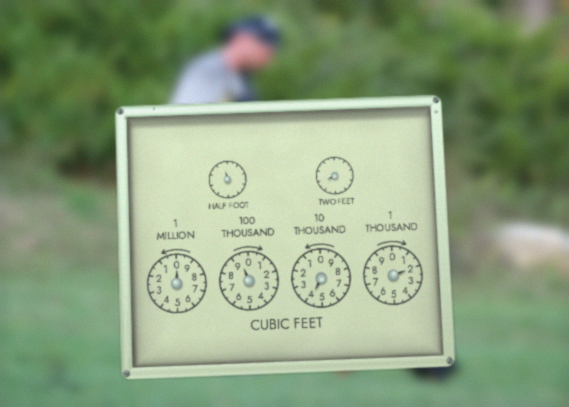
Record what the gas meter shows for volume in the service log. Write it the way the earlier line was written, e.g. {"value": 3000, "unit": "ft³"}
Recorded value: {"value": 994200, "unit": "ft³"}
